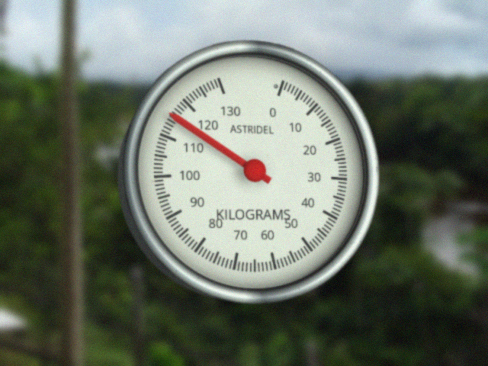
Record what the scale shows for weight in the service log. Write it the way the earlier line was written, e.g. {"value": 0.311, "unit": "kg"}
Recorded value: {"value": 115, "unit": "kg"}
